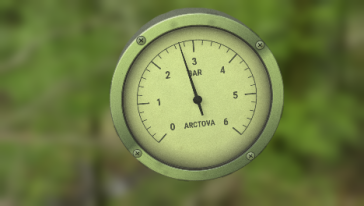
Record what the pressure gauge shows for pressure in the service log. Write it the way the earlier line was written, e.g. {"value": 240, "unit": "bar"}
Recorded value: {"value": 2.7, "unit": "bar"}
